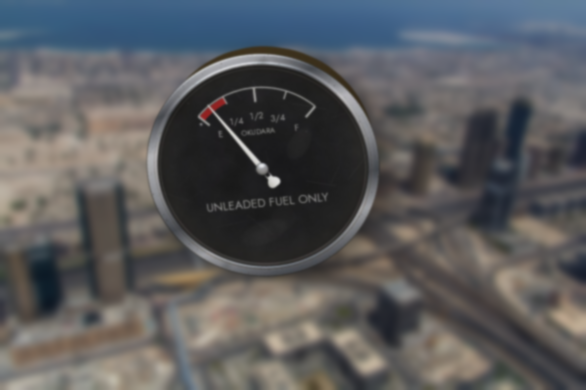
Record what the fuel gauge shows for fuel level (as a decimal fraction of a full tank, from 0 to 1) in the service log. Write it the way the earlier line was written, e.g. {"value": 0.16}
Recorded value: {"value": 0.125}
